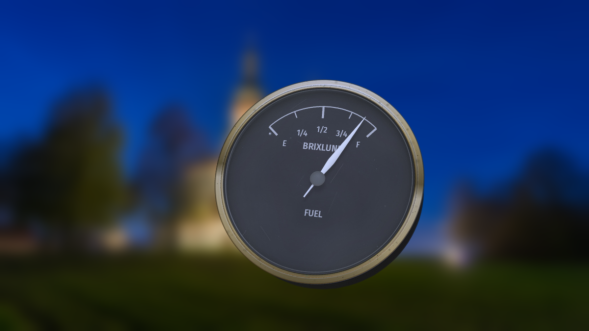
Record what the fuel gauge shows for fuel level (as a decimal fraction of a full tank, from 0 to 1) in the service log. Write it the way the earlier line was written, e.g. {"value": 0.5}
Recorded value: {"value": 0.875}
